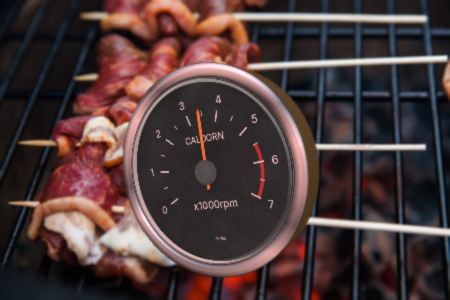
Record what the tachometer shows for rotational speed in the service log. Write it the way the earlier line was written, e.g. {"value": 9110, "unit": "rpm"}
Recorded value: {"value": 3500, "unit": "rpm"}
